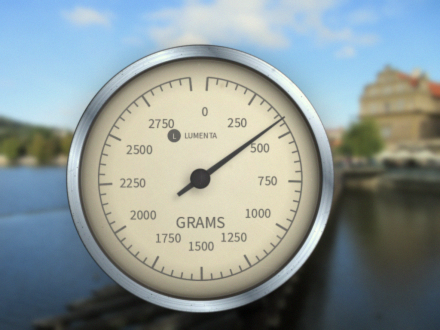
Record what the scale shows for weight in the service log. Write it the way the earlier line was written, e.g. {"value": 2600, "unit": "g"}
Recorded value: {"value": 425, "unit": "g"}
